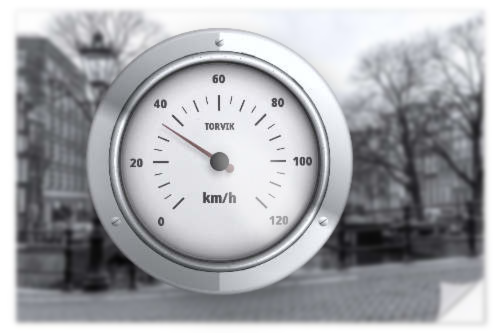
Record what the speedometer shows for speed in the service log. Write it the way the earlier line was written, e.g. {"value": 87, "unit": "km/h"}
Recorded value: {"value": 35, "unit": "km/h"}
